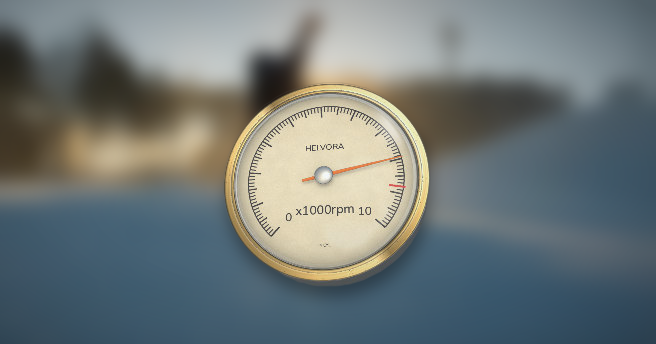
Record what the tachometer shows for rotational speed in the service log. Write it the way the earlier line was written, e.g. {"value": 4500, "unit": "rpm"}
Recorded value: {"value": 8000, "unit": "rpm"}
